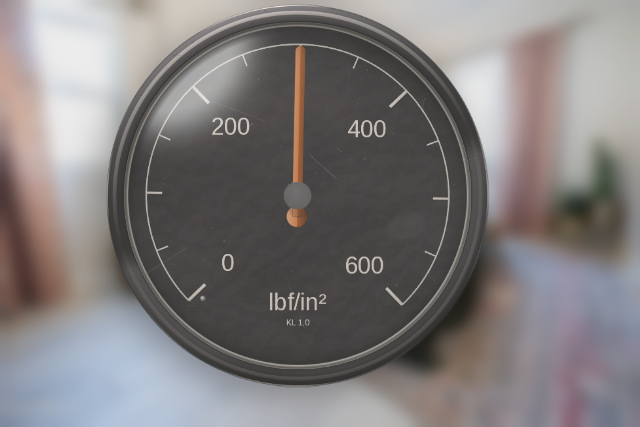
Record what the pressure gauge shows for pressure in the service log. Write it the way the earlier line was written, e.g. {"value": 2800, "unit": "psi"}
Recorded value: {"value": 300, "unit": "psi"}
